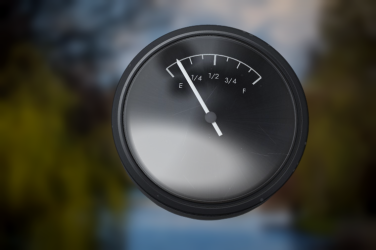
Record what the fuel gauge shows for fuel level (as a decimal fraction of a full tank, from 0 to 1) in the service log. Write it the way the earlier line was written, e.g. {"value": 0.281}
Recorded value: {"value": 0.125}
